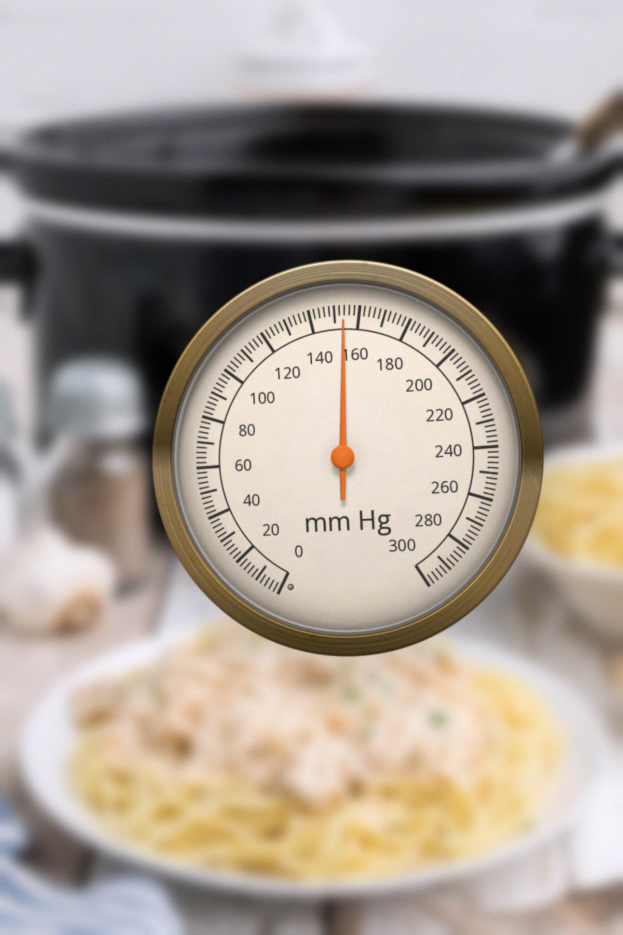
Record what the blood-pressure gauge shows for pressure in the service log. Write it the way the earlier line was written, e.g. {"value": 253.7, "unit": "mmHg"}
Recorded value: {"value": 154, "unit": "mmHg"}
